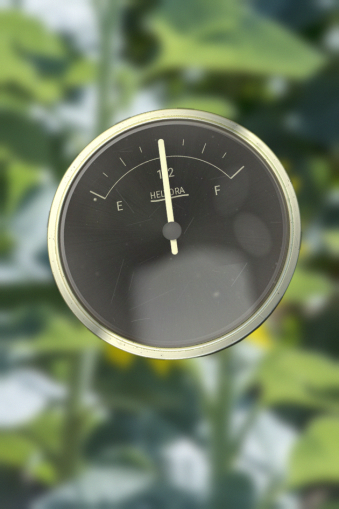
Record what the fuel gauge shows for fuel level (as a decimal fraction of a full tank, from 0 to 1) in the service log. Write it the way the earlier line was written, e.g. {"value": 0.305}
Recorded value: {"value": 0.5}
